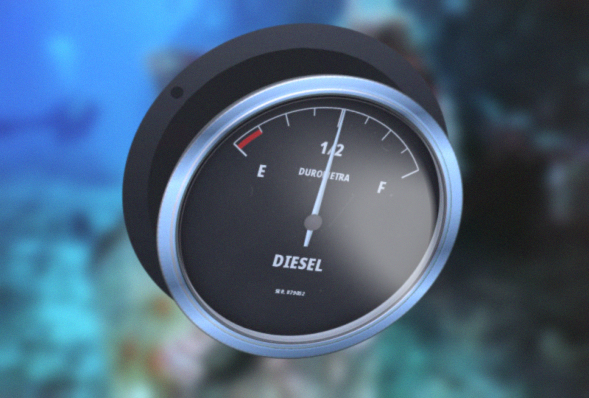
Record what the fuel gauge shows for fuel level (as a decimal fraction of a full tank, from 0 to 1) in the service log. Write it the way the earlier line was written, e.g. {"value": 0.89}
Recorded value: {"value": 0.5}
